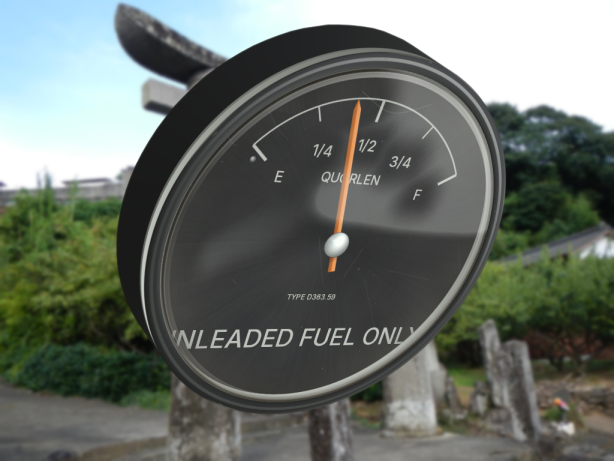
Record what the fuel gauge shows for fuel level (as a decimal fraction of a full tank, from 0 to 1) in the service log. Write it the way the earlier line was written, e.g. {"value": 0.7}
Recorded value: {"value": 0.375}
